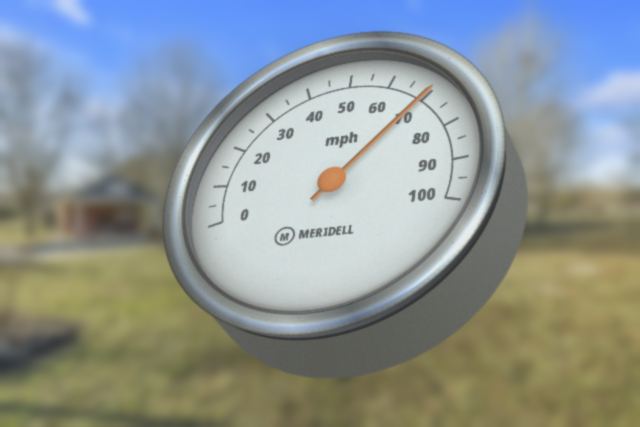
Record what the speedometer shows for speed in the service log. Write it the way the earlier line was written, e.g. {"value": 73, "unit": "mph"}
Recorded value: {"value": 70, "unit": "mph"}
